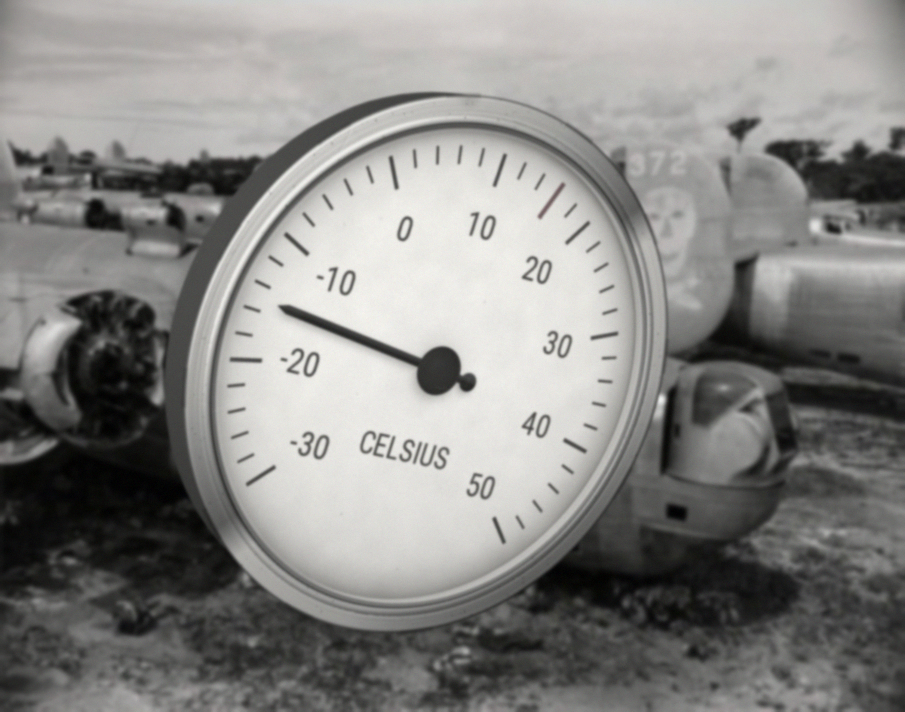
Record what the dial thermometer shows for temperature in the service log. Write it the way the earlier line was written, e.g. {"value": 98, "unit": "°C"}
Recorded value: {"value": -15, "unit": "°C"}
